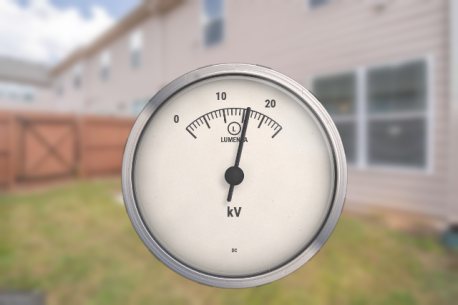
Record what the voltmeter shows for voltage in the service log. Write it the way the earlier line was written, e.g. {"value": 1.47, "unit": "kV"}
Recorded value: {"value": 16, "unit": "kV"}
